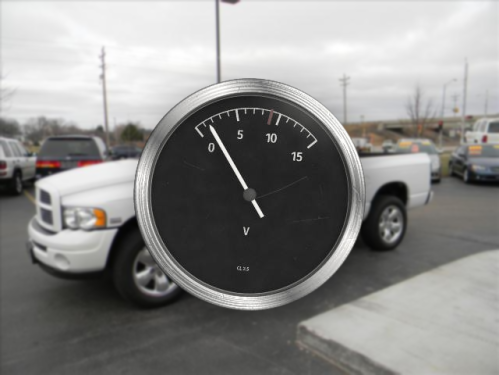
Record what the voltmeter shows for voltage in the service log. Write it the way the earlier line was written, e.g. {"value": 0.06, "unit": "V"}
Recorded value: {"value": 1.5, "unit": "V"}
